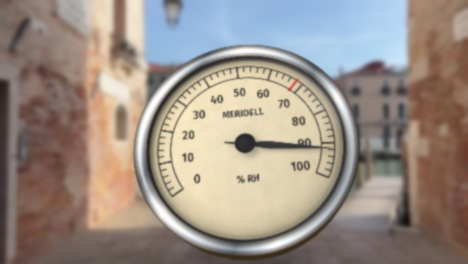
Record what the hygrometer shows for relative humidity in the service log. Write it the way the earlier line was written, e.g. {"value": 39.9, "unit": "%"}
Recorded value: {"value": 92, "unit": "%"}
